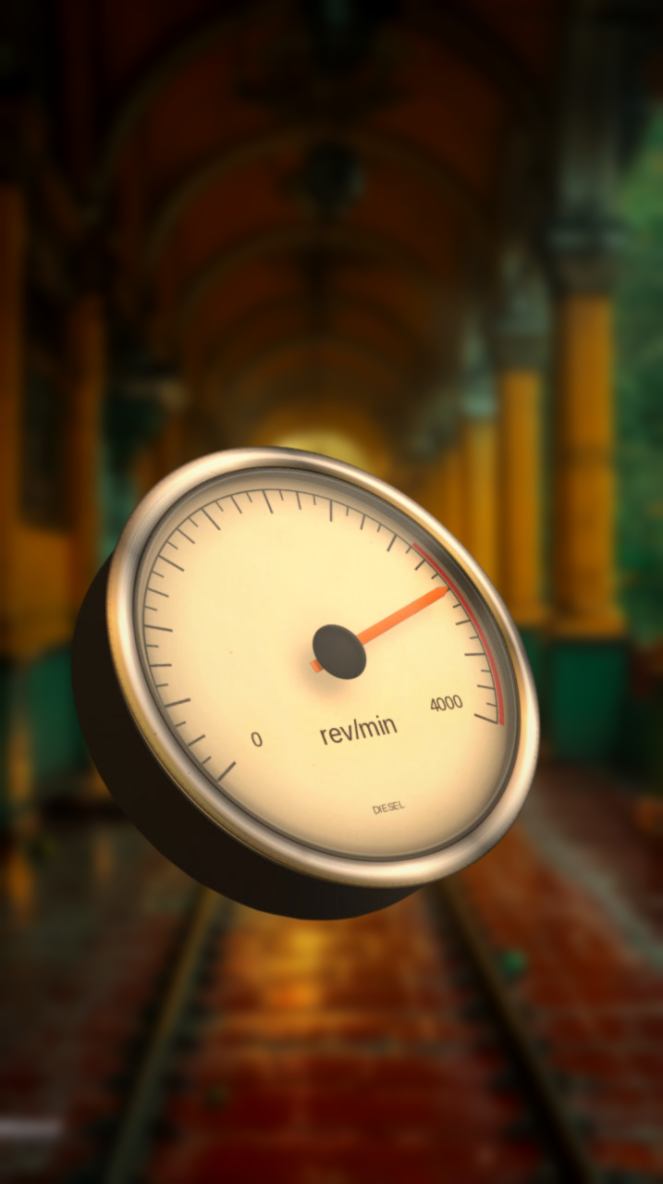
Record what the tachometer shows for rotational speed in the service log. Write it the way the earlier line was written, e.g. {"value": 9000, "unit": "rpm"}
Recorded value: {"value": 3200, "unit": "rpm"}
